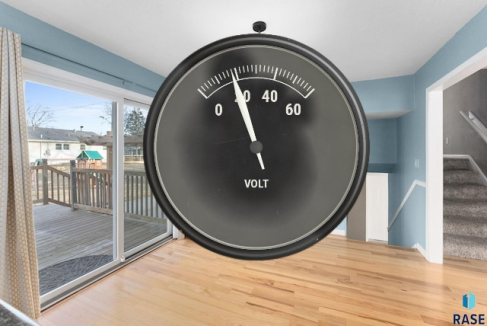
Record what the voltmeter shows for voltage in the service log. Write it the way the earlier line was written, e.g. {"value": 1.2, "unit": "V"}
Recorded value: {"value": 18, "unit": "V"}
